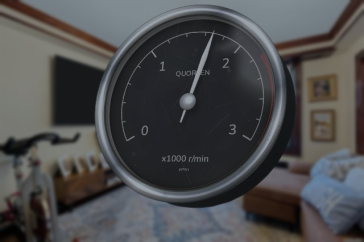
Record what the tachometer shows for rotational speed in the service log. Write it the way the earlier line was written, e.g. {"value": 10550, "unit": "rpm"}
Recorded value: {"value": 1700, "unit": "rpm"}
